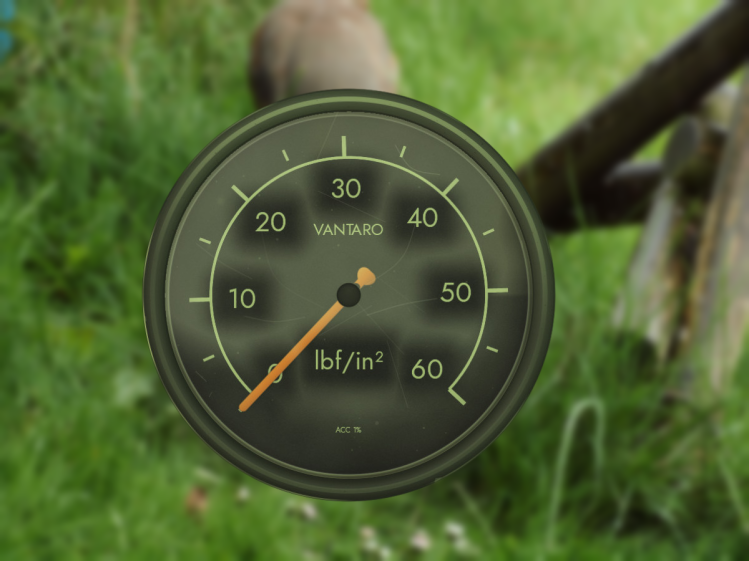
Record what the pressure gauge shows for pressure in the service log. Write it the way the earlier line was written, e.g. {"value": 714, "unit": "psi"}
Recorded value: {"value": 0, "unit": "psi"}
